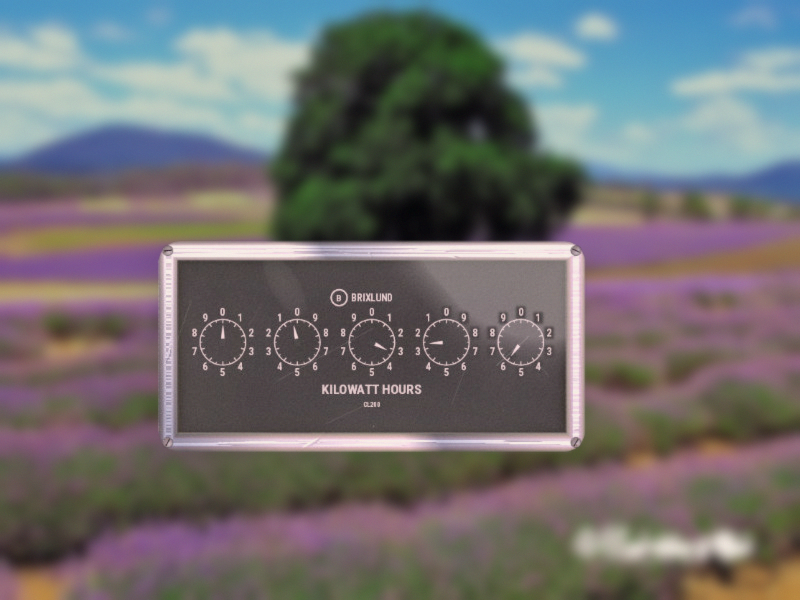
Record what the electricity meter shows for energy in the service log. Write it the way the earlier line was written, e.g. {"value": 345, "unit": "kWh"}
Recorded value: {"value": 326, "unit": "kWh"}
